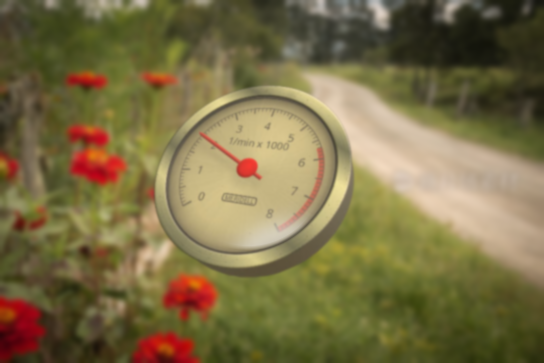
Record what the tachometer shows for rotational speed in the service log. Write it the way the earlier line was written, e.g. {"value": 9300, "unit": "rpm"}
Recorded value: {"value": 2000, "unit": "rpm"}
